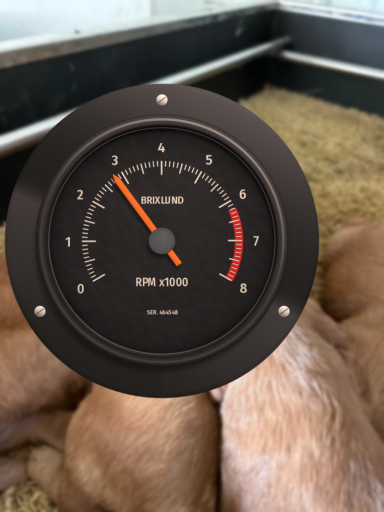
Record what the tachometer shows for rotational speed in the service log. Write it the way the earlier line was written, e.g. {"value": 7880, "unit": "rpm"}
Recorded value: {"value": 2800, "unit": "rpm"}
